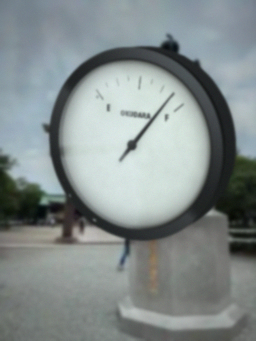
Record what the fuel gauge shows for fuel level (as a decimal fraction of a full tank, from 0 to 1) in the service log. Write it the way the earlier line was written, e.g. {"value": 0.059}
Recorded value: {"value": 0.875}
